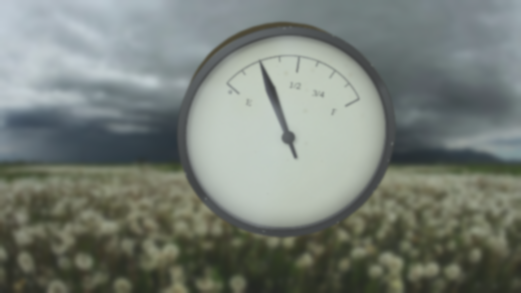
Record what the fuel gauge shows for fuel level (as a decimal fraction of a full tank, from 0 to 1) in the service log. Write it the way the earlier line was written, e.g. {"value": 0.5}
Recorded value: {"value": 0.25}
